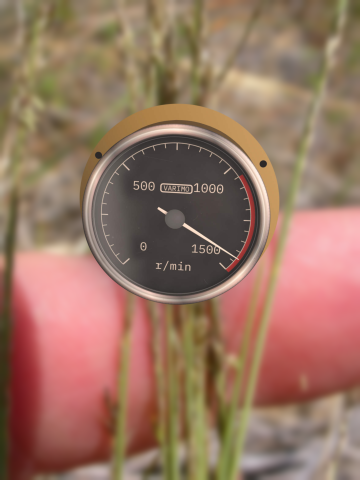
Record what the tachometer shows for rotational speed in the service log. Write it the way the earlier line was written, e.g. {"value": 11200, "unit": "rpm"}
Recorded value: {"value": 1425, "unit": "rpm"}
